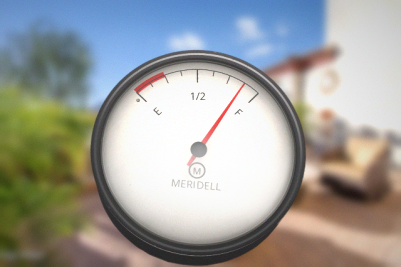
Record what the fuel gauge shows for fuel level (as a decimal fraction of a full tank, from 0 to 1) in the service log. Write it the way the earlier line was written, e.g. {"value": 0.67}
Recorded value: {"value": 0.875}
